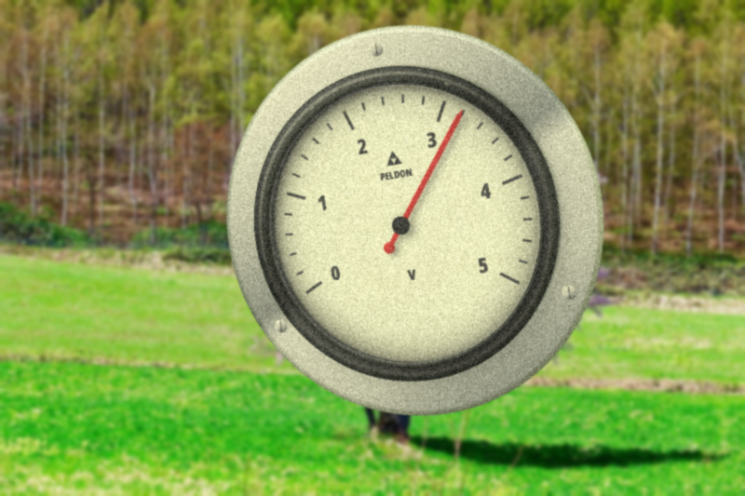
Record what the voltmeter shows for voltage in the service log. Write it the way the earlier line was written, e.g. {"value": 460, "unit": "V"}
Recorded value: {"value": 3.2, "unit": "V"}
